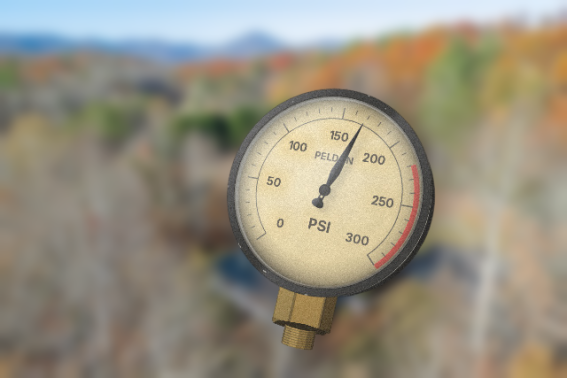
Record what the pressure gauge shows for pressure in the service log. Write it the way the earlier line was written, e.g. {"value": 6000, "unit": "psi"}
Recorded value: {"value": 170, "unit": "psi"}
